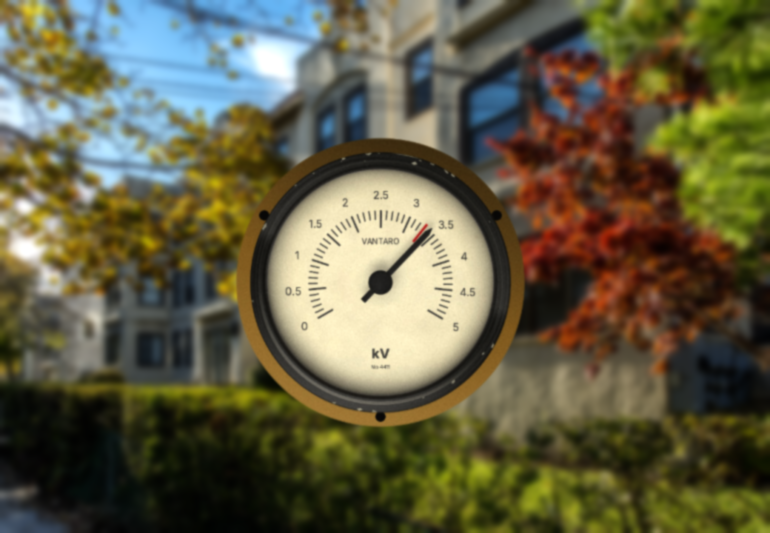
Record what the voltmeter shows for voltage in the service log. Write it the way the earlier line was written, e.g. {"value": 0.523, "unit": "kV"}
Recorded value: {"value": 3.4, "unit": "kV"}
